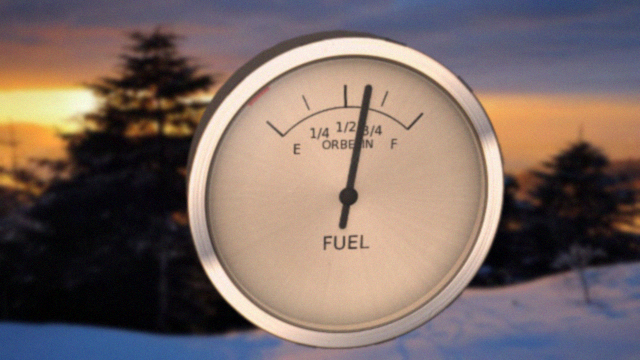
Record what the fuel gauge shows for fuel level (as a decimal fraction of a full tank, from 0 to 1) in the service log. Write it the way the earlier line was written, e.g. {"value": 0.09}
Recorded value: {"value": 0.625}
